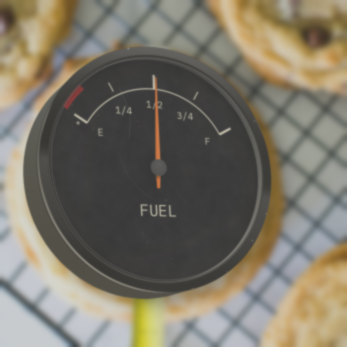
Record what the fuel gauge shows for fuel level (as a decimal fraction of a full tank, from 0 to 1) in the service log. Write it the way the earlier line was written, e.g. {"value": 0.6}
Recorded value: {"value": 0.5}
